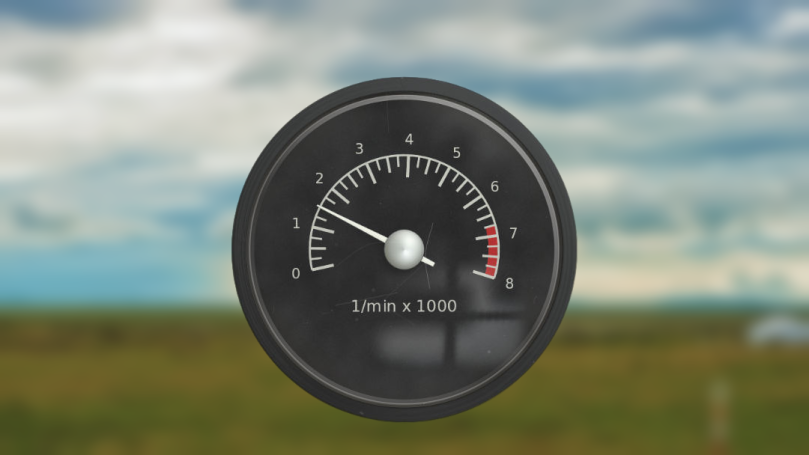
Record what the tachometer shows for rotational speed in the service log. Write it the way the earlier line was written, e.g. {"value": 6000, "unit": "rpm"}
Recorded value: {"value": 1500, "unit": "rpm"}
